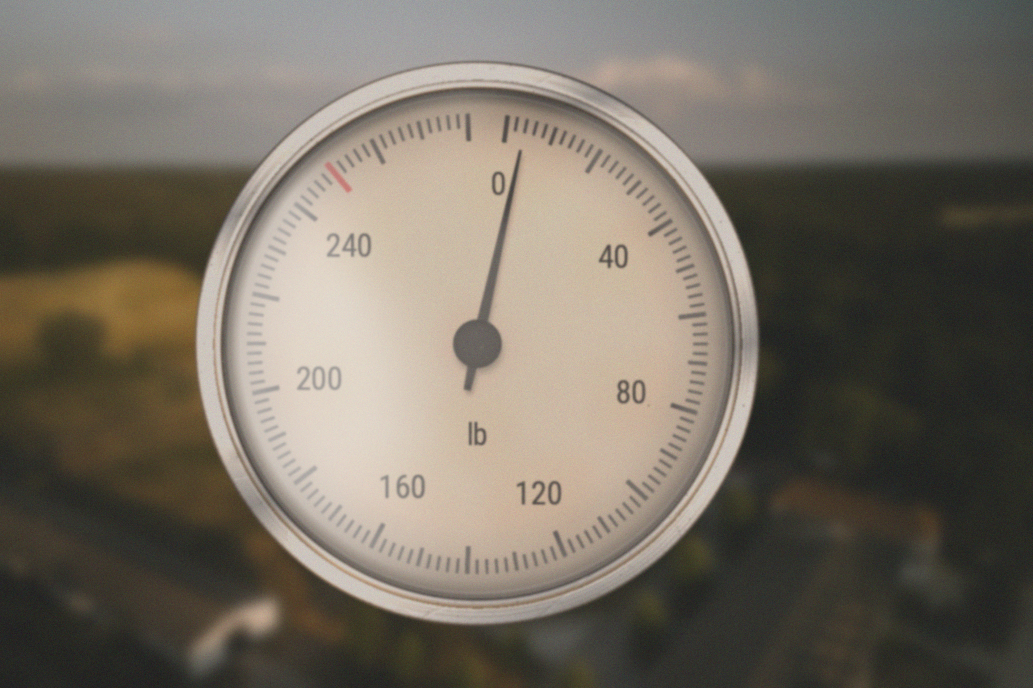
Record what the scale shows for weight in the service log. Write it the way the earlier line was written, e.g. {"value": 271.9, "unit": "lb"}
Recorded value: {"value": 4, "unit": "lb"}
